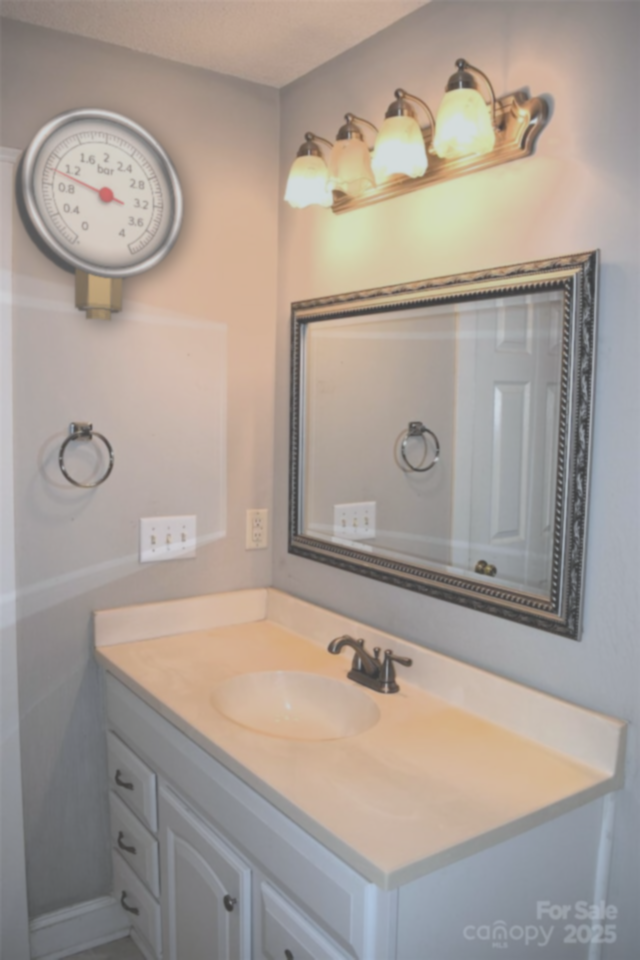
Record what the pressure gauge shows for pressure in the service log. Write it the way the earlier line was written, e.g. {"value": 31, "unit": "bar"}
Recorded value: {"value": 1, "unit": "bar"}
